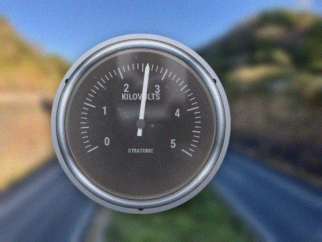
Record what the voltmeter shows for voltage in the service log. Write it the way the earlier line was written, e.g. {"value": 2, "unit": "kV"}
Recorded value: {"value": 2.6, "unit": "kV"}
